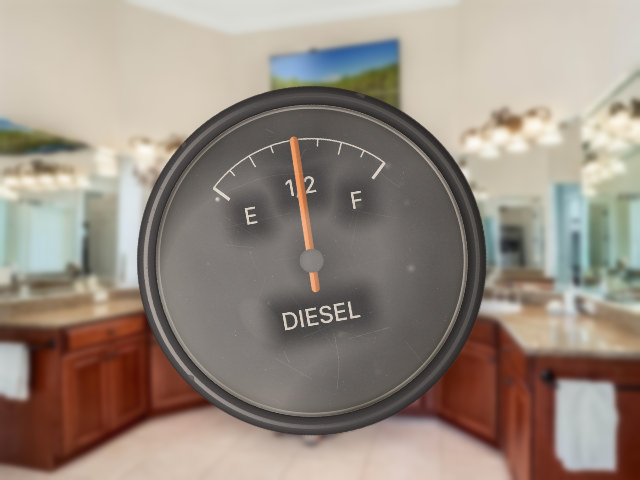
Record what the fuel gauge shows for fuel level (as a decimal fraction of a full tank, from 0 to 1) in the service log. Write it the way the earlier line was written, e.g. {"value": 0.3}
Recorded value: {"value": 0.5}
